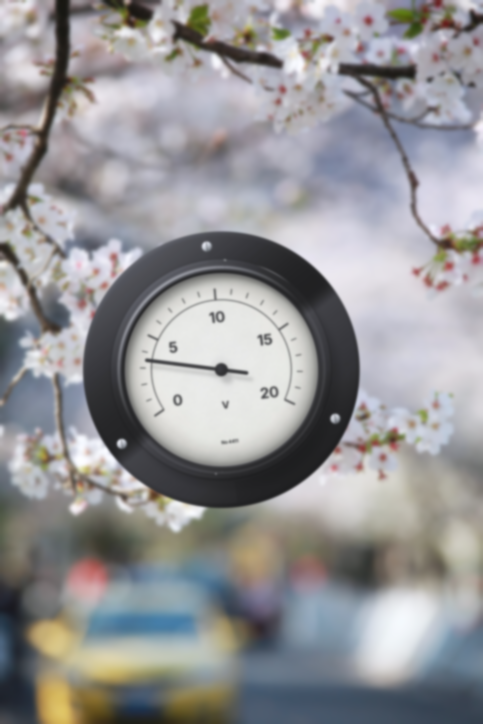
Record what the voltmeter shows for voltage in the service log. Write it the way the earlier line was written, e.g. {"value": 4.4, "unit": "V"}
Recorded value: {"value": 3.5, "unit": "V"}
